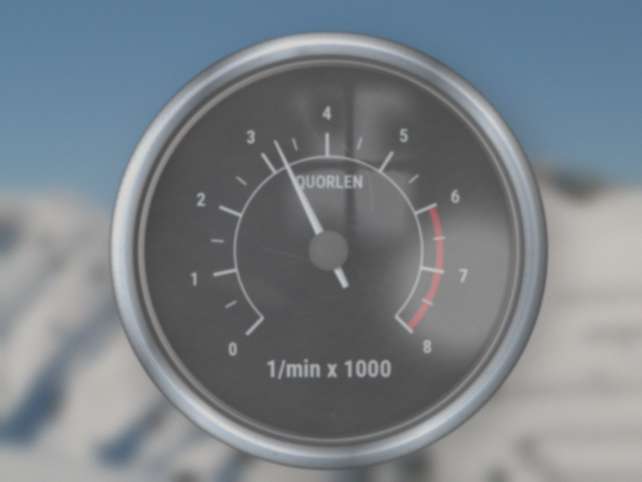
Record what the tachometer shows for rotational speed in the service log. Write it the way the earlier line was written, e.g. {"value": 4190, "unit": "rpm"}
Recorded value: {"value": 3250, "unit": "rpm"}
